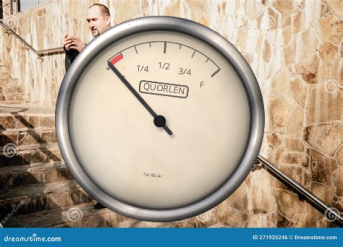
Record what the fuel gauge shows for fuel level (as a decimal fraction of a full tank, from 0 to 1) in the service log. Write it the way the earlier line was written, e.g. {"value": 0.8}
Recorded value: {"value": 0}
